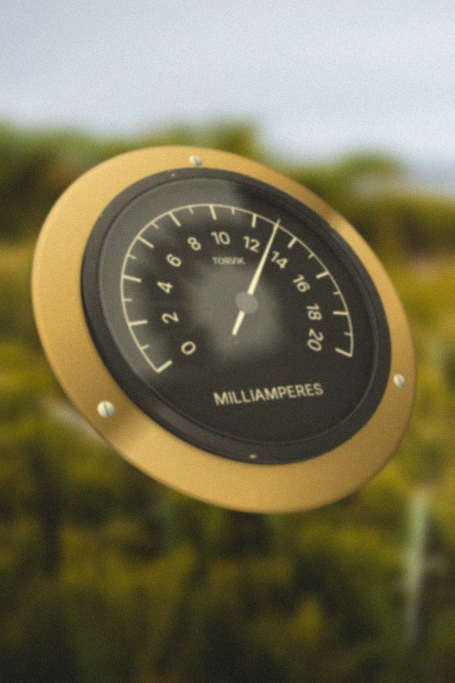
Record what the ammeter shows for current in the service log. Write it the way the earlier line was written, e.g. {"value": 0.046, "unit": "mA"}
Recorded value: {"value": 13, "unit": "mA"}
